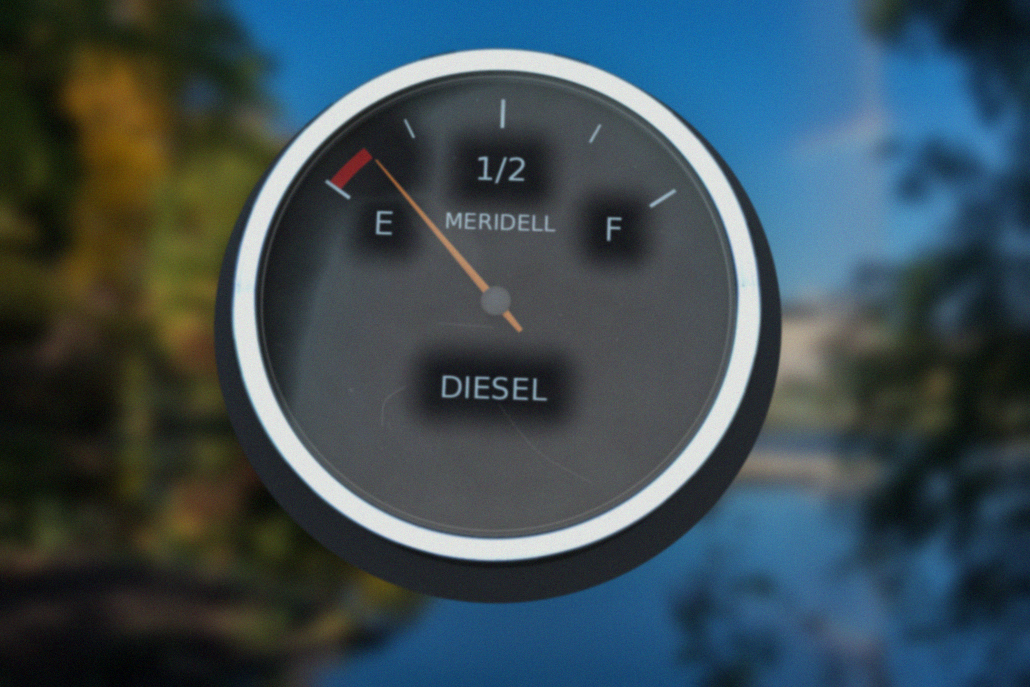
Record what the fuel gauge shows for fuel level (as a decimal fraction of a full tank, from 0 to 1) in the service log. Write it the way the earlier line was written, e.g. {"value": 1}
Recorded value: {"value": 0.125}
